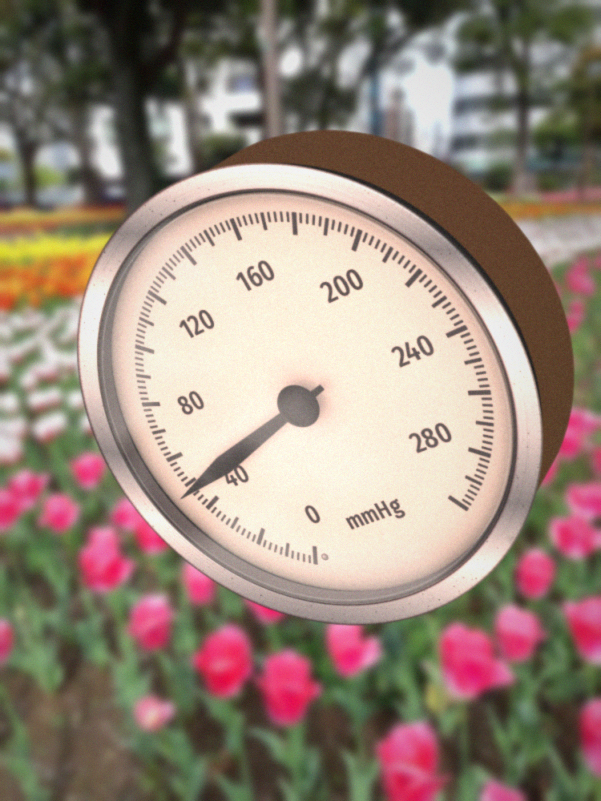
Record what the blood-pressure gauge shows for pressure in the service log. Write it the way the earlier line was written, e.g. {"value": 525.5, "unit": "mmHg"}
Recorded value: {"value": 48, "unit": "mmHg"}
